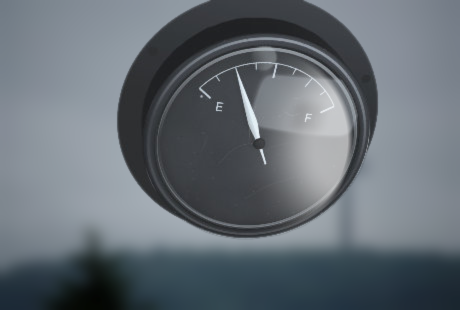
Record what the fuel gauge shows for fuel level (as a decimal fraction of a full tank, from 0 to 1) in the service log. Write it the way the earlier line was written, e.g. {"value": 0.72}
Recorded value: {"value": 0.25}
